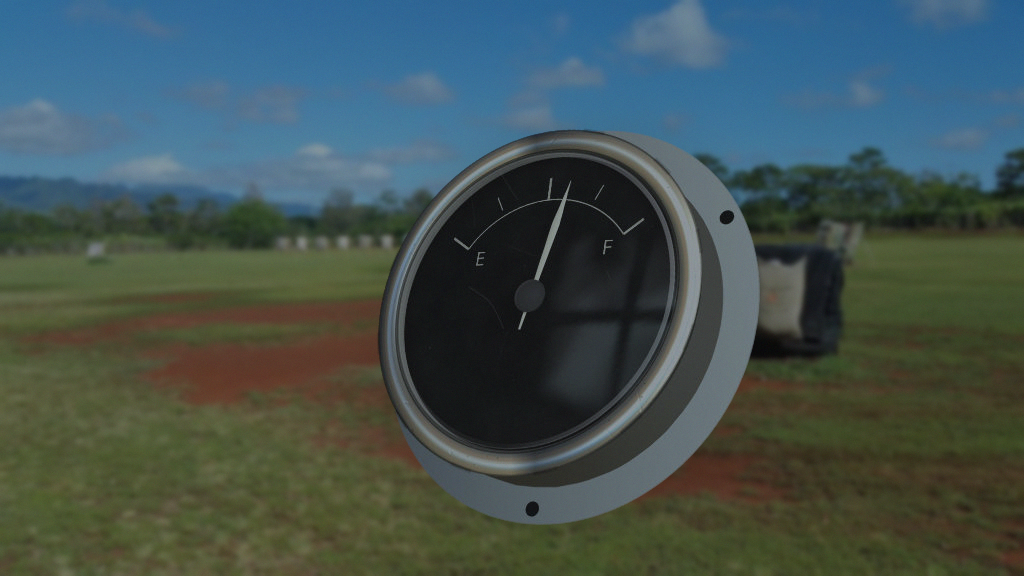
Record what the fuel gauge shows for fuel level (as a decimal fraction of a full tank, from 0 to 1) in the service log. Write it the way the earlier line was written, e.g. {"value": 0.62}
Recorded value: {"value": 0.625}
